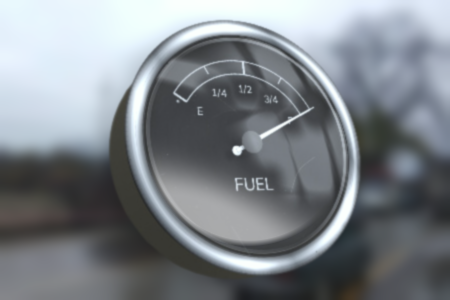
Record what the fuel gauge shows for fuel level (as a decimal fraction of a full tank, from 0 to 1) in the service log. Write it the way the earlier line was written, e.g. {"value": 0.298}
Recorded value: {"value": 1}
